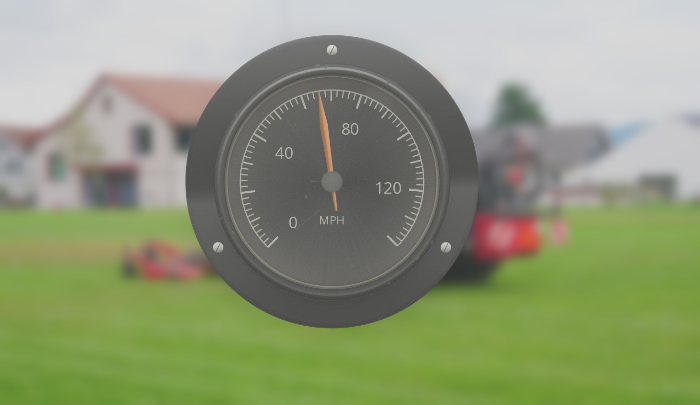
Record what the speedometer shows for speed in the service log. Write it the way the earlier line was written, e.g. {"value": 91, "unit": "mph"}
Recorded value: {"value": 66, "unit": "mph"}
